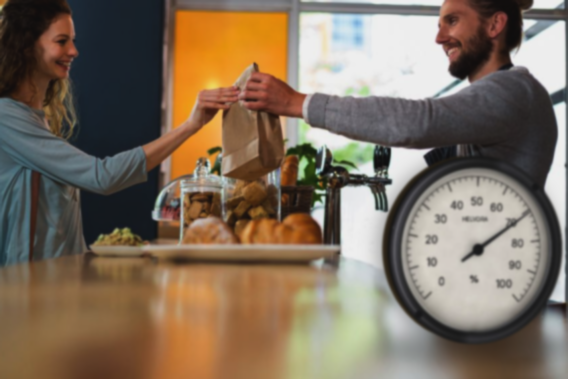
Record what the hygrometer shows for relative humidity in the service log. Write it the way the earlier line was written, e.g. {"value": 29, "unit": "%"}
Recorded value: {"value": 70, "unit": "%"}
